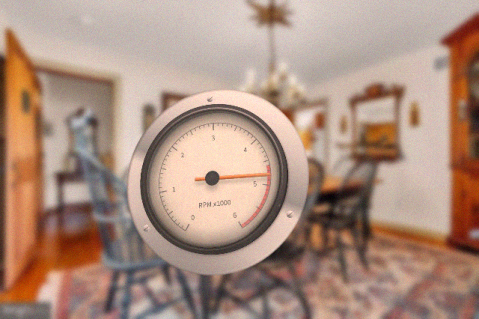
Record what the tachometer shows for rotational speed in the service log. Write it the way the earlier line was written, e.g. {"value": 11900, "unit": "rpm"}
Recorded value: {"value": 4800, "unit": "rpm"}
